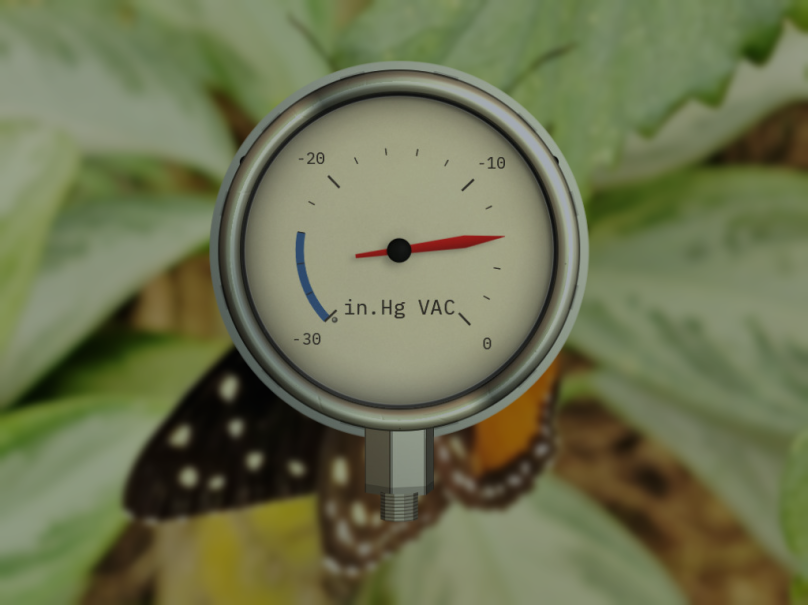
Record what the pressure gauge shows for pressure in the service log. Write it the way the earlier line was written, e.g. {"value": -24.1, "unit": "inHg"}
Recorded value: {"value": -6, "unit": "inHg"}
